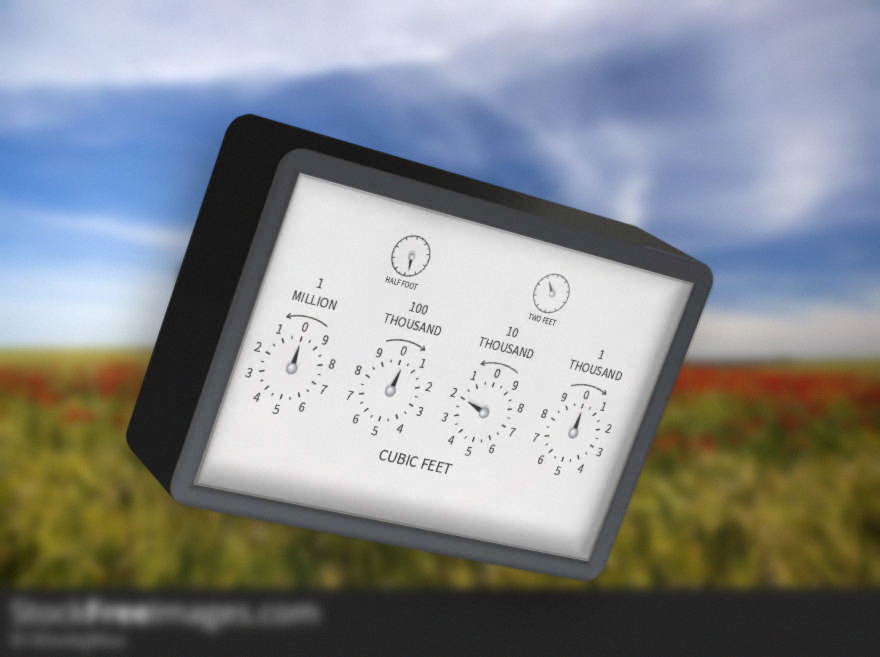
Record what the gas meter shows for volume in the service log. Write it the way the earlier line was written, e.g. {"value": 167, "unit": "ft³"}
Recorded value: {"value": 2000, "unit": "ft³"}
